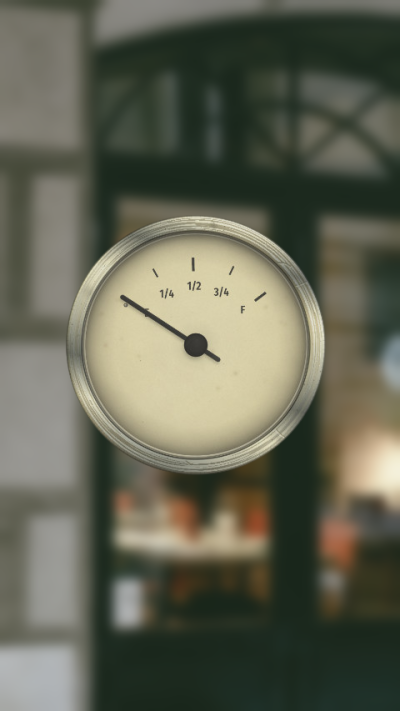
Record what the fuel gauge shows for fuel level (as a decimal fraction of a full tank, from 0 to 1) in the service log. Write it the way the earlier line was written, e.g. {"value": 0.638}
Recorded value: {"value": 0}
